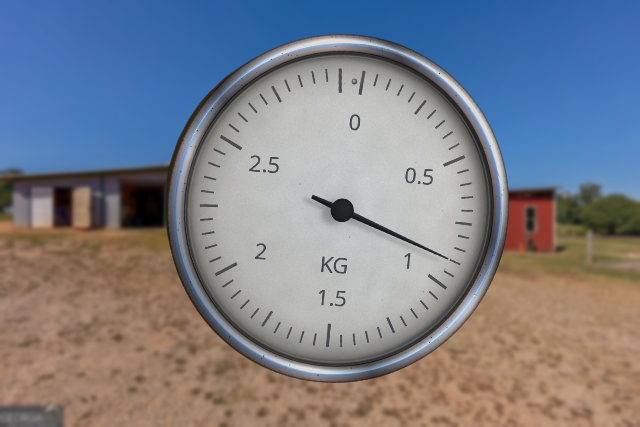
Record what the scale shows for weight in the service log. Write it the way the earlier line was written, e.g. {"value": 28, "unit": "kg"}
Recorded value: {"value": 0.9, "unit": "kg"}
